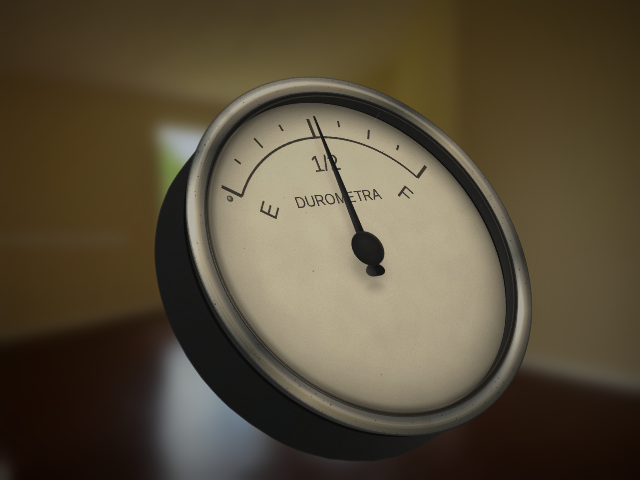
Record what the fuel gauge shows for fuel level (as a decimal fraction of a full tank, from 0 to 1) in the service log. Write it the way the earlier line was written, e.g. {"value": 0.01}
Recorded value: {"value": 0.5}
